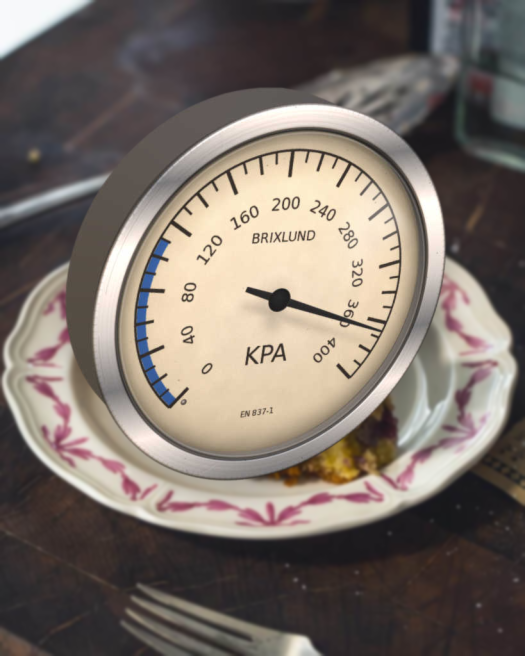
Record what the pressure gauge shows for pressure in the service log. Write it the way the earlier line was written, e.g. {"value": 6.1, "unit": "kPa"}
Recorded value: {"value": 365, "unit": "kPa"}
